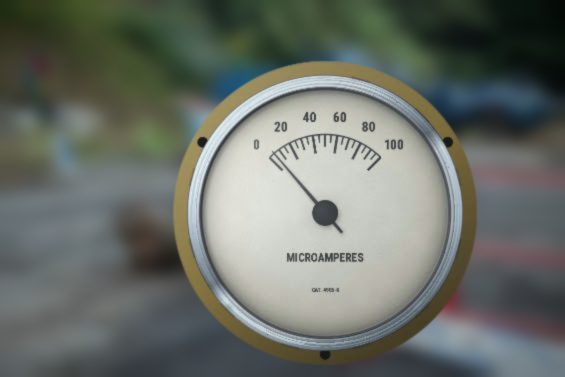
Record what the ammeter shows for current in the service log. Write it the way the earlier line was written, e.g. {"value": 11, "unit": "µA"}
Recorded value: {"value": 5, "unit": "µA"}
